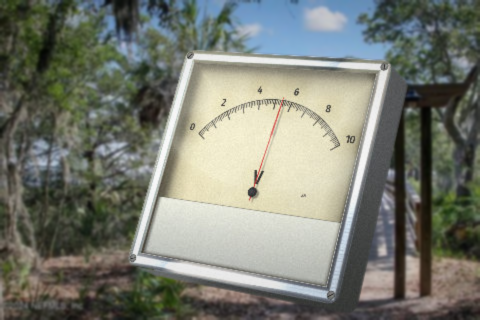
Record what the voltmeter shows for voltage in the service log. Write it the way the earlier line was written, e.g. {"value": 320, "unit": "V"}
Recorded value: {"value": 5.5, "unit": "V"}
